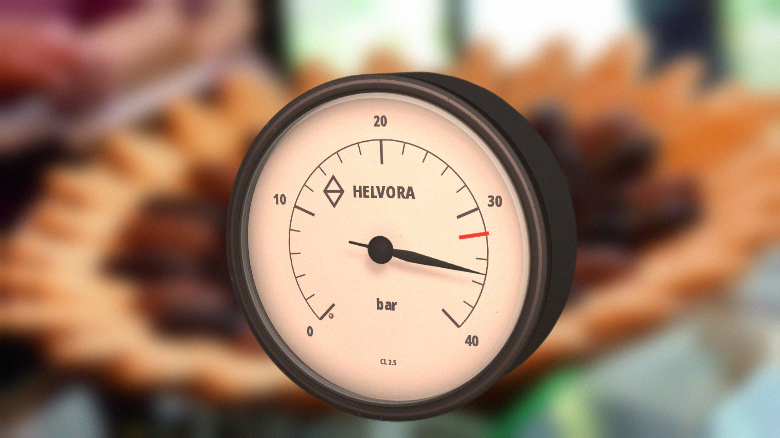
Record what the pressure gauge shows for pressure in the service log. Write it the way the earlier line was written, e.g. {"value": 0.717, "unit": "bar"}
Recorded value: {"value": 35, "unit": "bar"}
